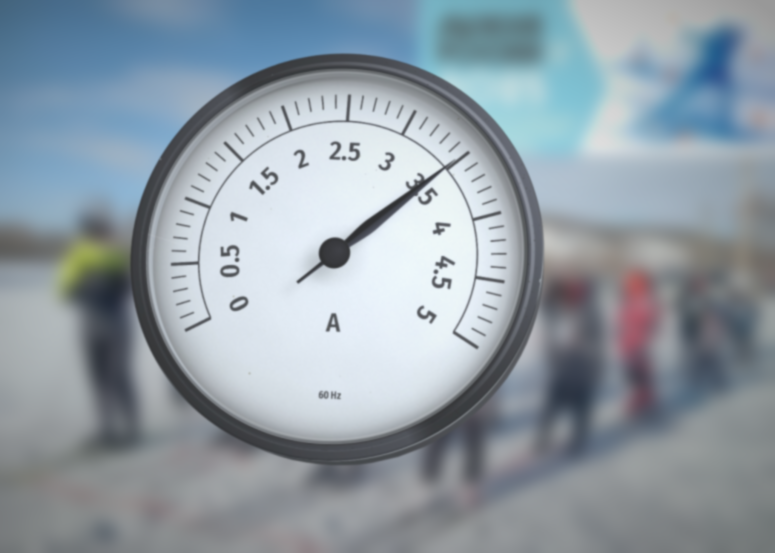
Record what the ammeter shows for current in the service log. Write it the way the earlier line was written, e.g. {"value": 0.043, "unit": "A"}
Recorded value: {"value": 3.5, "unit": "A"}
